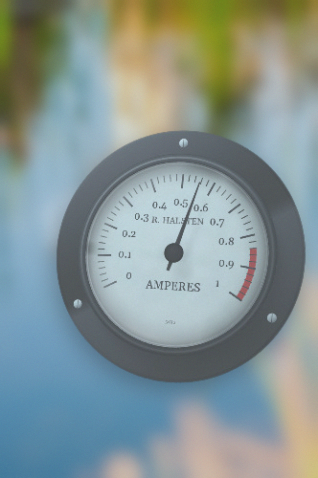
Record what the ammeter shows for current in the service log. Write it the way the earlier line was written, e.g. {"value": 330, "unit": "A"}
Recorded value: {"value": 0.56, "unit": "A"}
